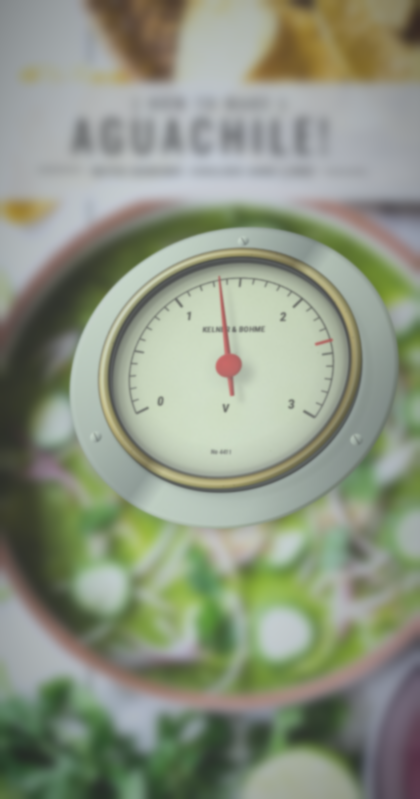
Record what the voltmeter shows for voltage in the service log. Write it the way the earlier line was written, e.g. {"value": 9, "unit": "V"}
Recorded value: {"value": 1.35, "unit": "V"}
